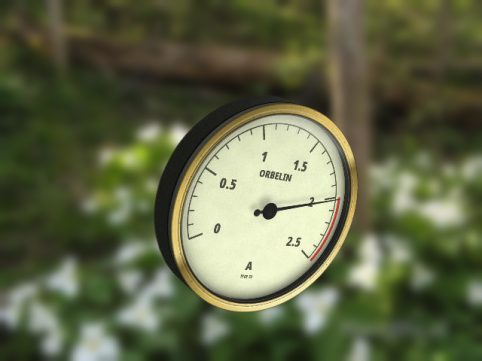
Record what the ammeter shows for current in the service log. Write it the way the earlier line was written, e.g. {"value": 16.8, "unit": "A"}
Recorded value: {"value": 2, "unit": "A"}
